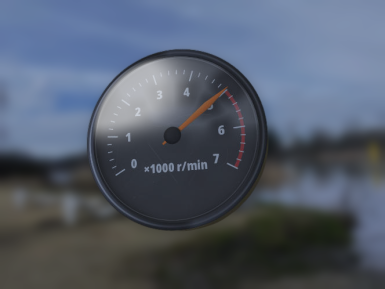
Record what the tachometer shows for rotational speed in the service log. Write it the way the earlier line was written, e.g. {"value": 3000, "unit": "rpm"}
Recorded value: {"value": 5000, "unit": "rpm"}
